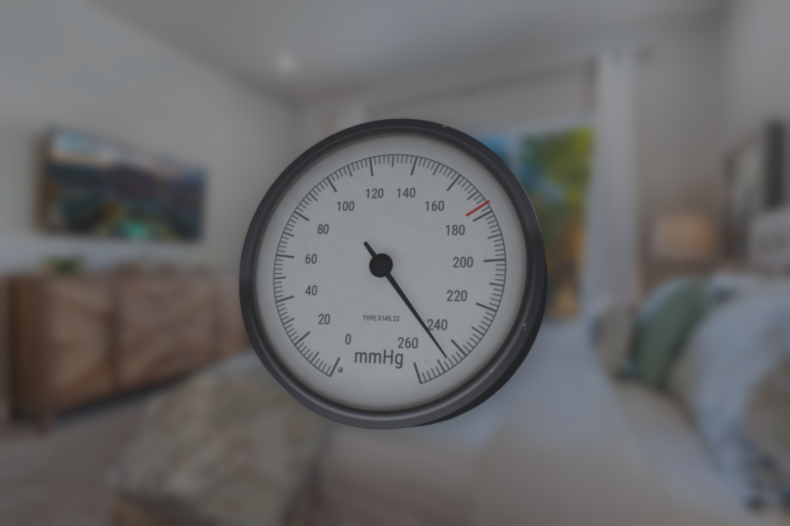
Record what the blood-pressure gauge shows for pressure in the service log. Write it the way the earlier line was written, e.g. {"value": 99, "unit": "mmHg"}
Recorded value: {"value": 246, "unit": "mmHg"}
